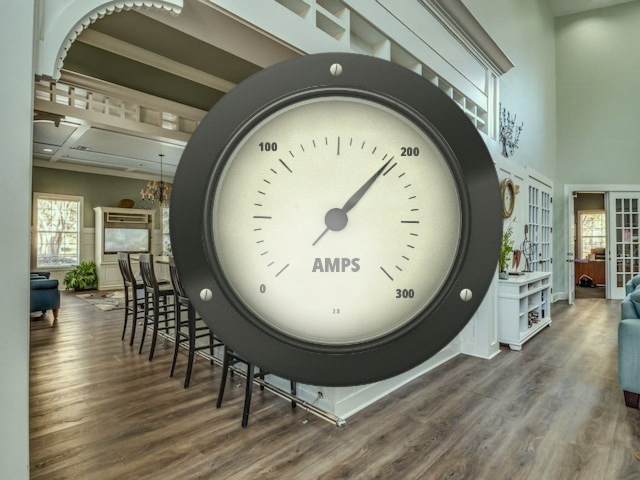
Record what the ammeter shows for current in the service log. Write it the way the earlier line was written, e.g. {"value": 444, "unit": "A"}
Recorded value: {"value": 195, "unit": "A"}
